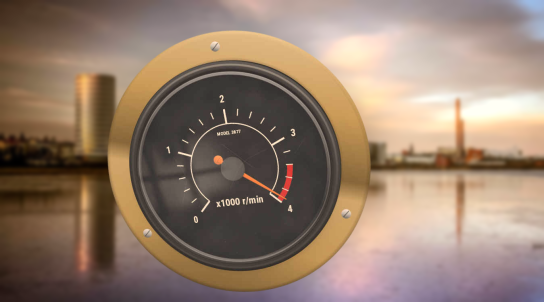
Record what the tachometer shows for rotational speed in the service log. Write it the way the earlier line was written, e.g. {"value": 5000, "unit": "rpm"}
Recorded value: {"value": 3900, "unit": "rpm"}
